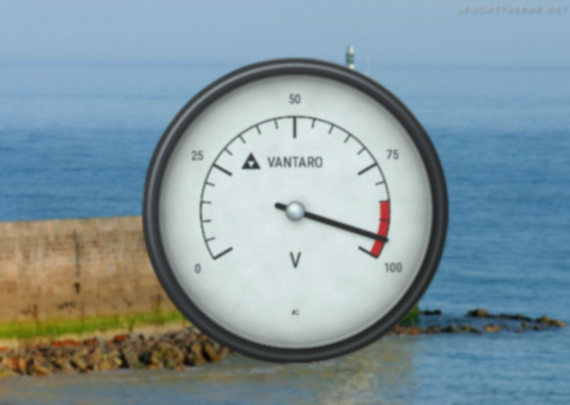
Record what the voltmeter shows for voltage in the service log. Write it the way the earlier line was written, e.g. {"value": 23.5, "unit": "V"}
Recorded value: {"value": 95, "unit": "V"}
